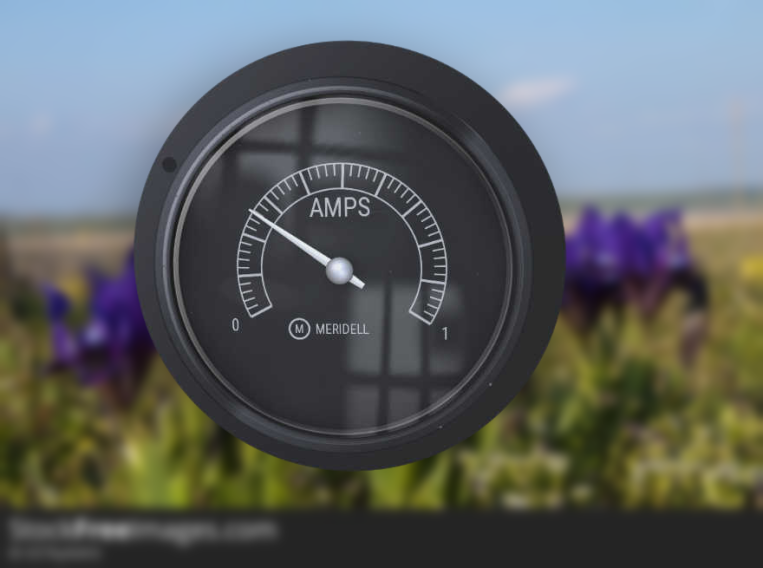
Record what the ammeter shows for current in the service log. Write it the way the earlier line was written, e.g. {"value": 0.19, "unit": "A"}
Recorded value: {"value": 0.26, "unit": "A"}
